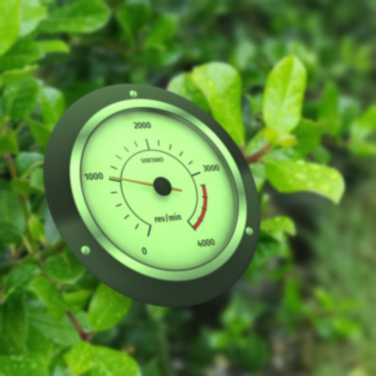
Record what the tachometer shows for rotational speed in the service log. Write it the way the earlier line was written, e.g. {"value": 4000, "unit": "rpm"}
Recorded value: {"value": 1000, "unit": "rpm"}
